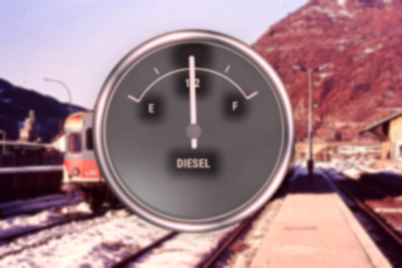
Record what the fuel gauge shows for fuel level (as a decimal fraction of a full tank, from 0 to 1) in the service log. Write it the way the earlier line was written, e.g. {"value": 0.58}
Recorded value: {"value": 0.5}
